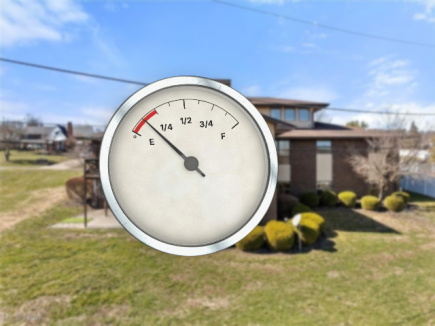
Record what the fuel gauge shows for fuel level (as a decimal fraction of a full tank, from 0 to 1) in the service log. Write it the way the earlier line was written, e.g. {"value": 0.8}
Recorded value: {"value": 0.125}
